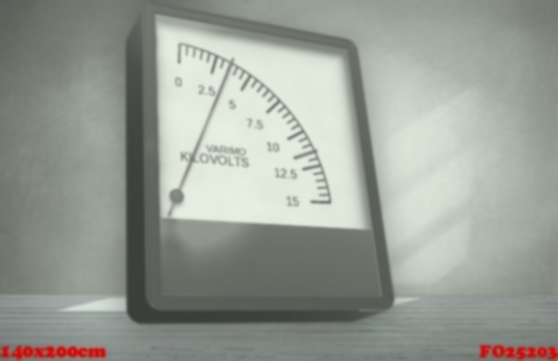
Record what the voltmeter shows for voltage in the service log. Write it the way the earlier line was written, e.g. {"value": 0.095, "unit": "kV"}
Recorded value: {"value": 3.5, "unit": "kV"}
